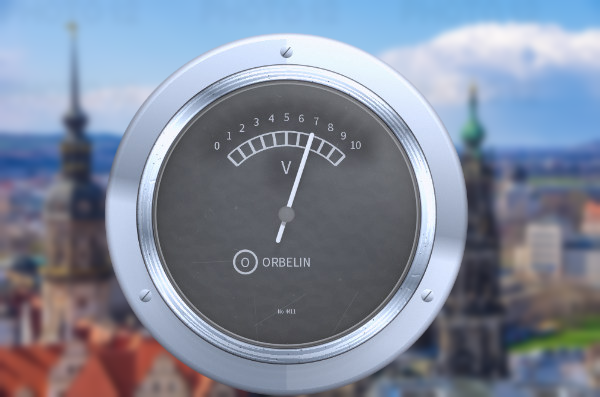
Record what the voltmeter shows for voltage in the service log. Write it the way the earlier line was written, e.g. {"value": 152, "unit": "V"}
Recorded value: {"value": 7, "unit": "V"}
